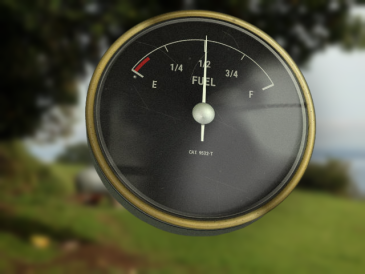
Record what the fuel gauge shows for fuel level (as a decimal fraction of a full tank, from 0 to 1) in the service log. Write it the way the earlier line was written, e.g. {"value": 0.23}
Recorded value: {"value": 0.5}
